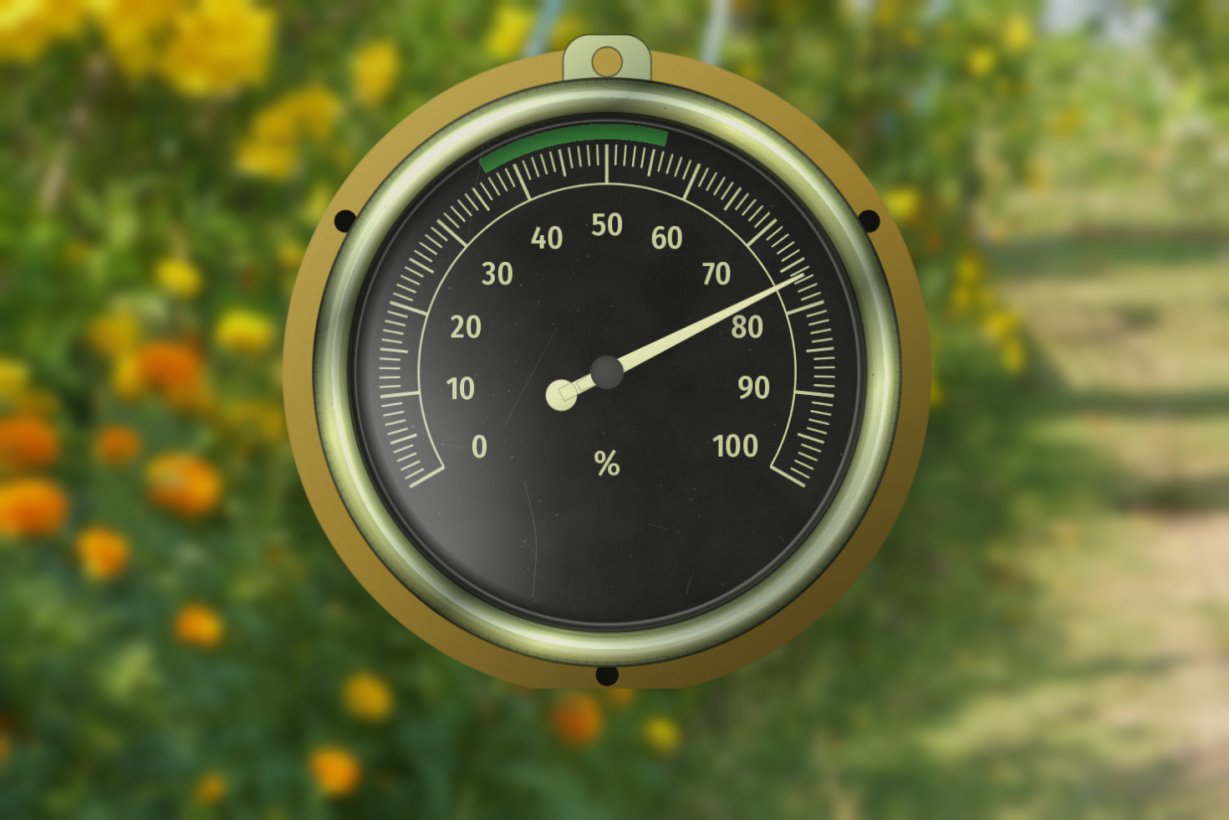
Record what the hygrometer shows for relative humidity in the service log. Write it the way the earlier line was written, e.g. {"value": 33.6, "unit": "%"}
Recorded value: {"value": 76.5, "unit": "%"}
